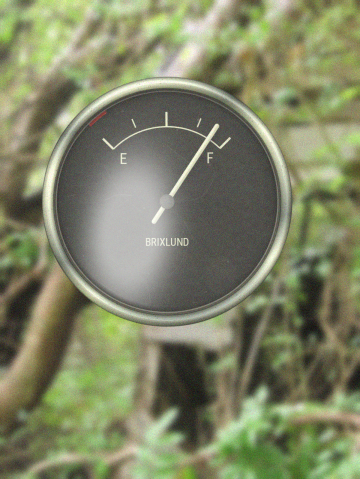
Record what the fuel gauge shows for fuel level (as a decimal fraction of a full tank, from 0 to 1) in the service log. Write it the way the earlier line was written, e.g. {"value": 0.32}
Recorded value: {"value": 0.875}
